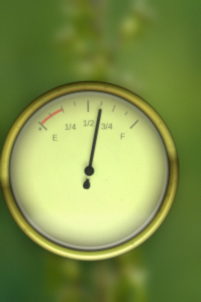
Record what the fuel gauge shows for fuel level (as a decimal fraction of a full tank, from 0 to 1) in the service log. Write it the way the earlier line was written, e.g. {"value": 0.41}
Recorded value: {"value": 0.625}
